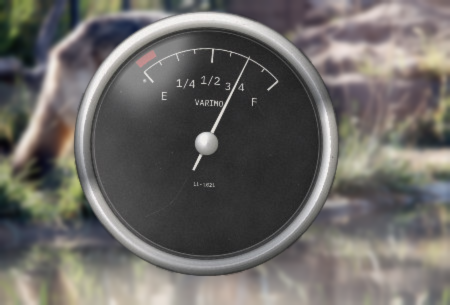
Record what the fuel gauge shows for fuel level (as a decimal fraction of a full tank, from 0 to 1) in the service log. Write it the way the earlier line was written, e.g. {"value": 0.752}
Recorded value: {"value": 0.75}
